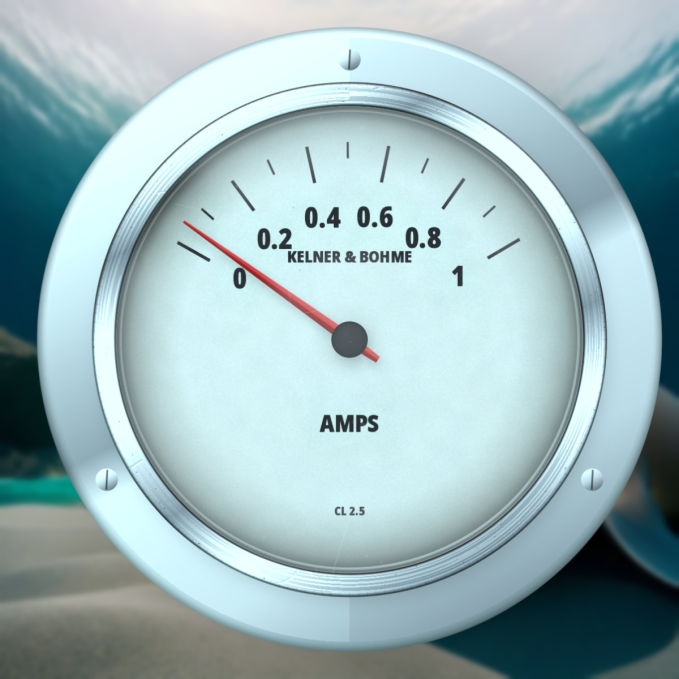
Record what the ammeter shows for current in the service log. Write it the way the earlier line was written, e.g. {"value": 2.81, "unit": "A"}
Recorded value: {"value": 0.05, "unit": "A"}
